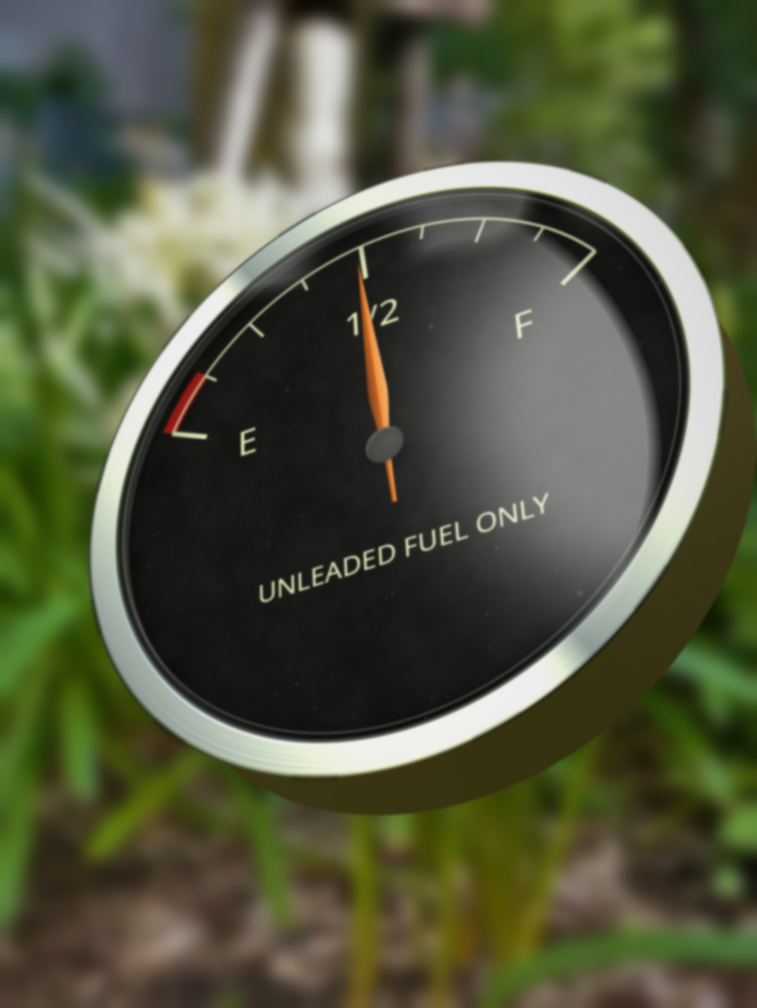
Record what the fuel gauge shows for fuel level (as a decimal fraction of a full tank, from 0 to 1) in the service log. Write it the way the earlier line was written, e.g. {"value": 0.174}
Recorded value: {"value": 0.5}
